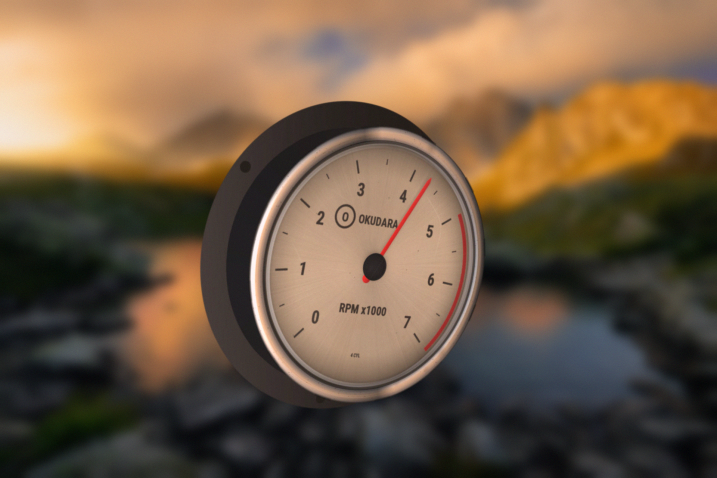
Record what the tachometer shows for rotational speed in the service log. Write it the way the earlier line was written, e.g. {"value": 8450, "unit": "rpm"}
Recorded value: {"value": 4250, "unit": "rpm"}
